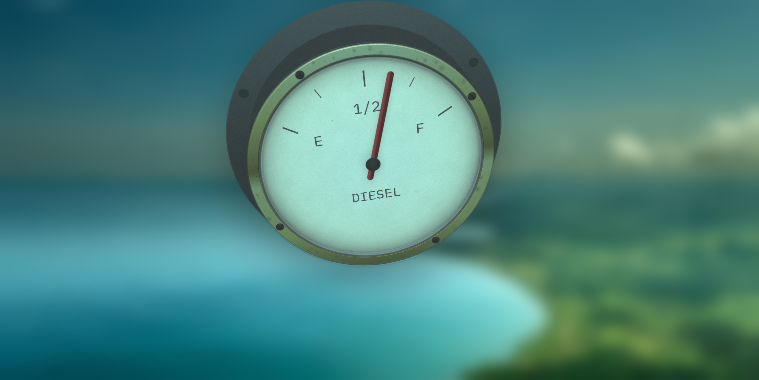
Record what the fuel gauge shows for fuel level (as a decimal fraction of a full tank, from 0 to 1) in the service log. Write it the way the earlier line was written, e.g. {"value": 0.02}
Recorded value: {"value": 0.625}
